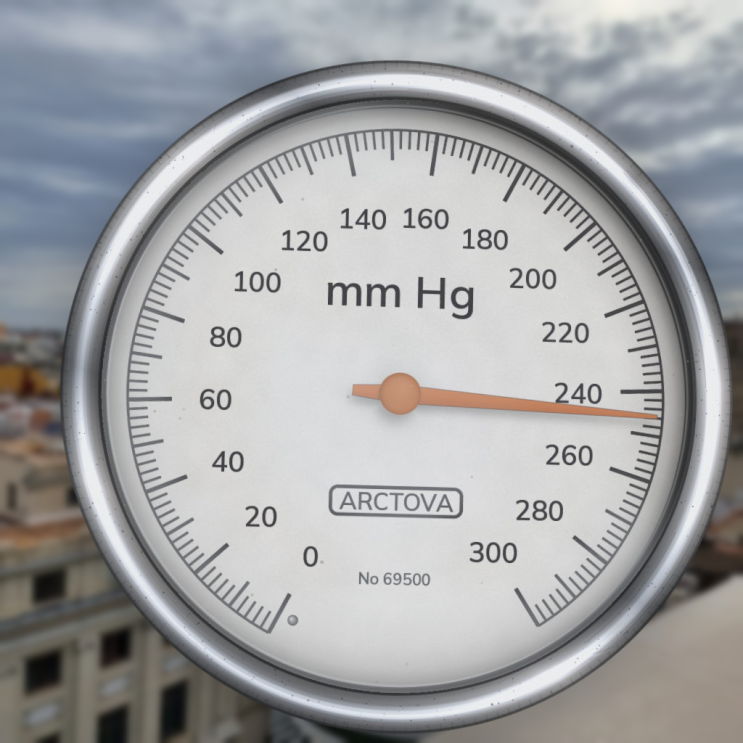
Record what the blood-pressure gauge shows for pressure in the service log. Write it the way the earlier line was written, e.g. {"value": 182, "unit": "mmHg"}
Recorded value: {"value": 246, "unit": "mmHg"}
